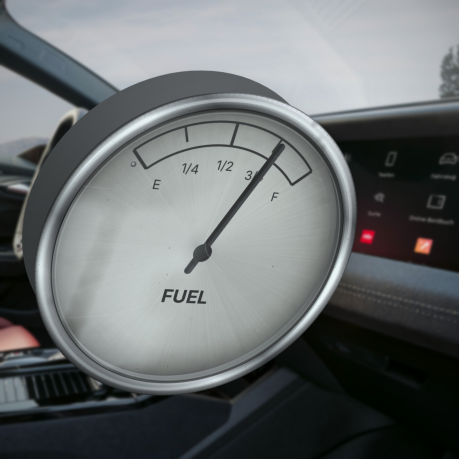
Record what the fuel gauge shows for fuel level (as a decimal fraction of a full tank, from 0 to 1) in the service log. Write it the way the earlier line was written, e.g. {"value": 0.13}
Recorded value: {"value": 0.75}
